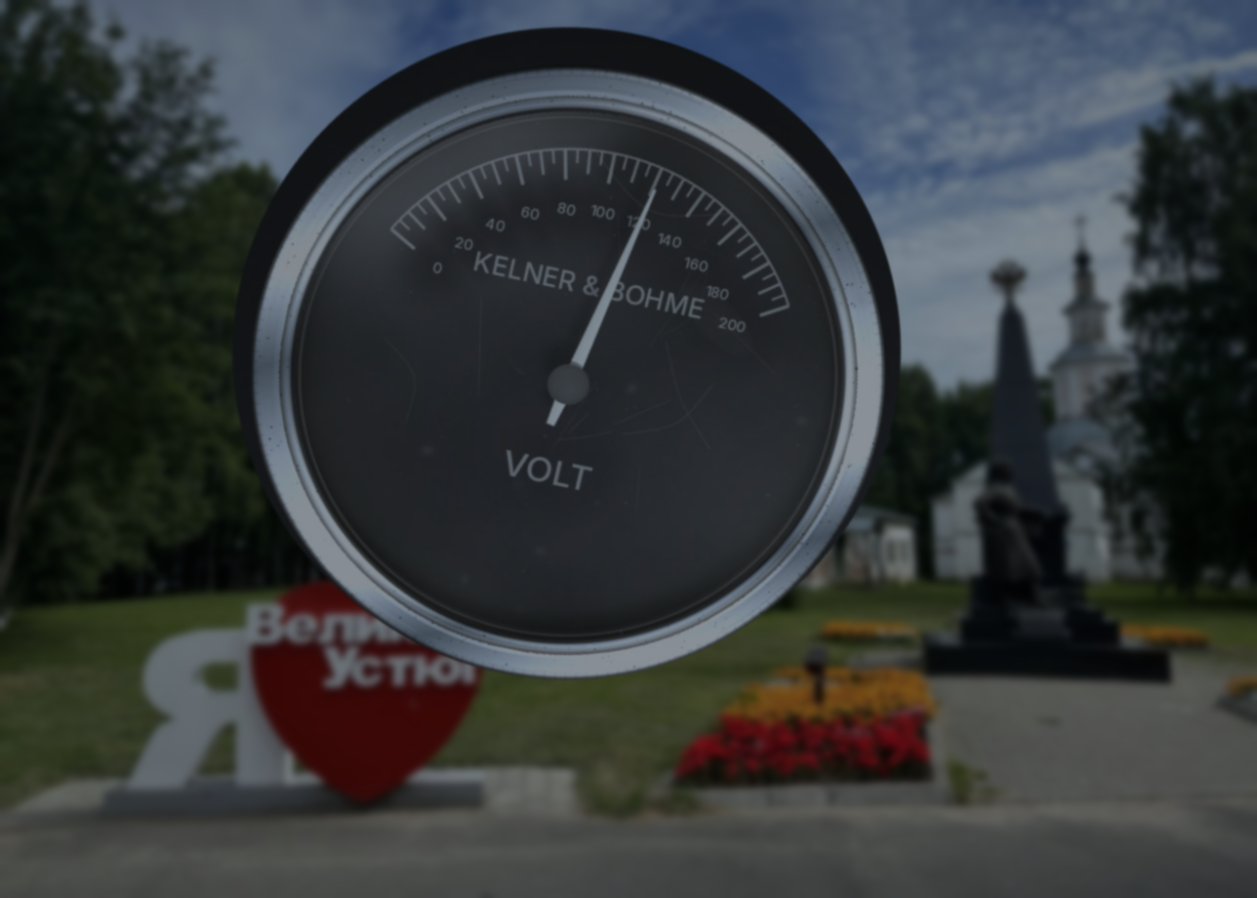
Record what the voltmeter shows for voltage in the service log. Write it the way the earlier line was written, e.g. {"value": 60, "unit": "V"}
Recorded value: {"value": 120, "unit": "V"}
